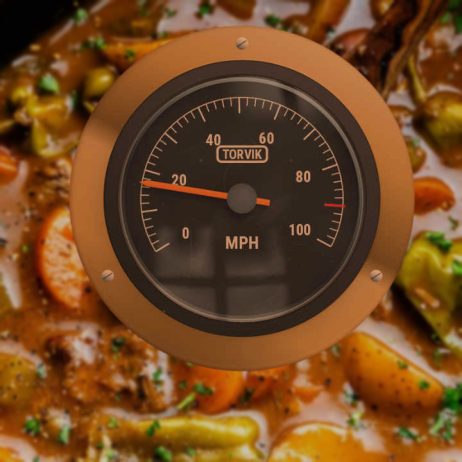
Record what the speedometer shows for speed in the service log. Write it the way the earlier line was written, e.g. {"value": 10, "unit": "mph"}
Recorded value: {"value": 17, "unit": "mph"}
